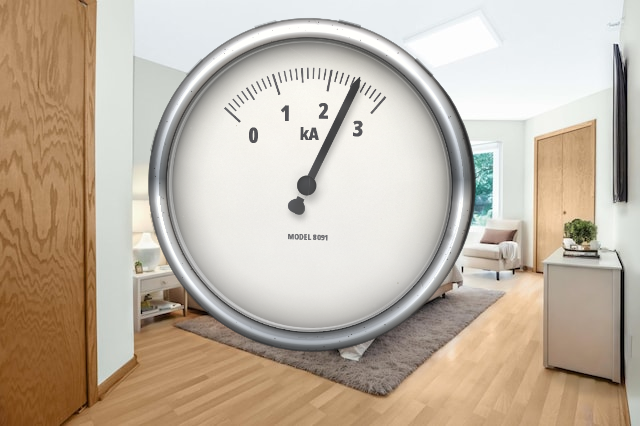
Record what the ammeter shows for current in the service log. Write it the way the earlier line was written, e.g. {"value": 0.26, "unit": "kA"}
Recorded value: {"value": 2.5, "unit": "kA"}
